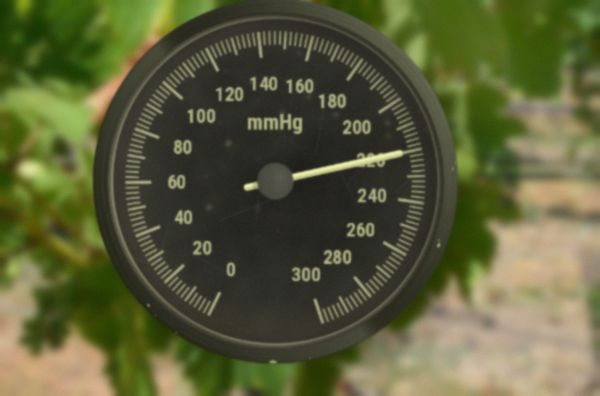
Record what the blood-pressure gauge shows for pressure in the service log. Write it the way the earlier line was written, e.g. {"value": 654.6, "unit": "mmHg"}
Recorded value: {"value": 220, "unit": "mmHg"}
